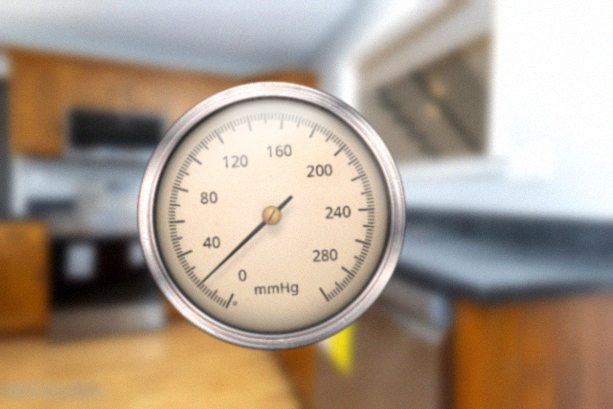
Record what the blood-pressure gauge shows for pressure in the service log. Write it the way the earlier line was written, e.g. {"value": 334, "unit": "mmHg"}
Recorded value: {"value": 20, "unit": "mmHg"}
